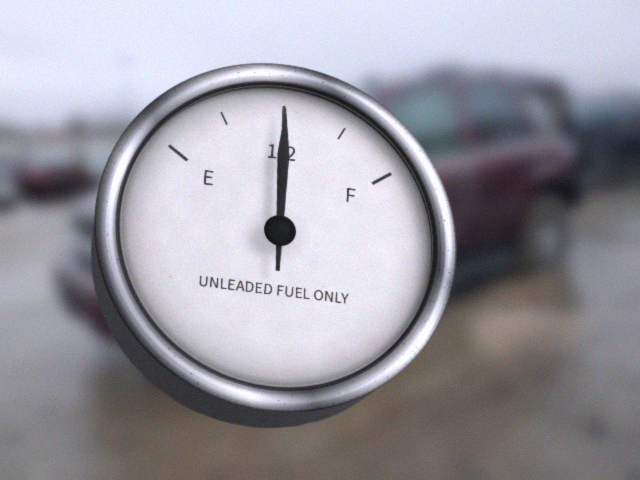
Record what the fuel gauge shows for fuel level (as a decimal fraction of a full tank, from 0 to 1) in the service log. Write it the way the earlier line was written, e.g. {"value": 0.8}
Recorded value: {"value": 0.5}
